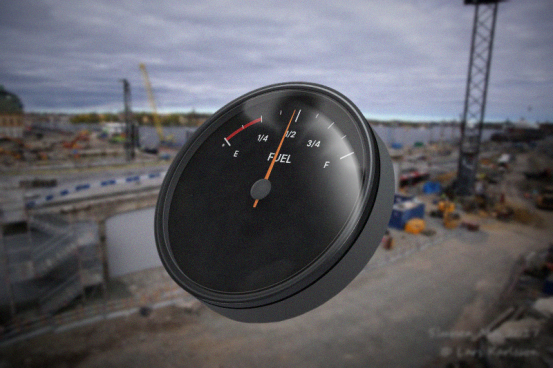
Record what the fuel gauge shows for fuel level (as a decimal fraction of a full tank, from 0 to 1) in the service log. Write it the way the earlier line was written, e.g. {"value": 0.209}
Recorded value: {"value": 0.5}
